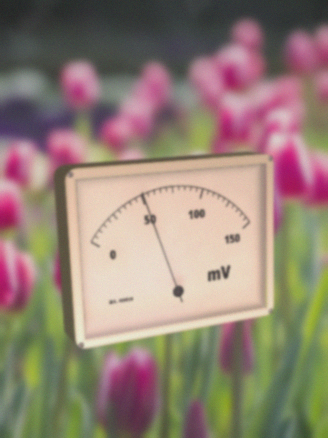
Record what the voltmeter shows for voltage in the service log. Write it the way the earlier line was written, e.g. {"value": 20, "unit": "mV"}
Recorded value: {"value": 50, "unit": "mV"}
